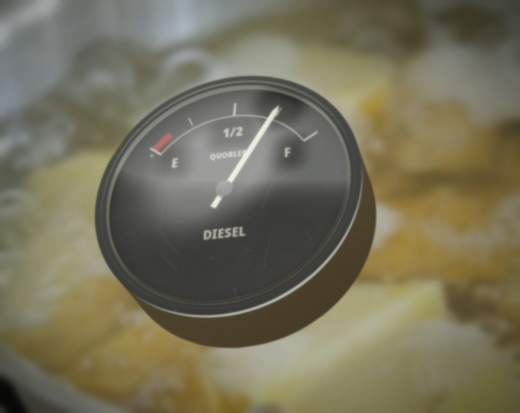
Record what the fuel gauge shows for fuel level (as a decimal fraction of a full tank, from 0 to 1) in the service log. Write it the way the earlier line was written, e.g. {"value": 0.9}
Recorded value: {"value": 0.75}
